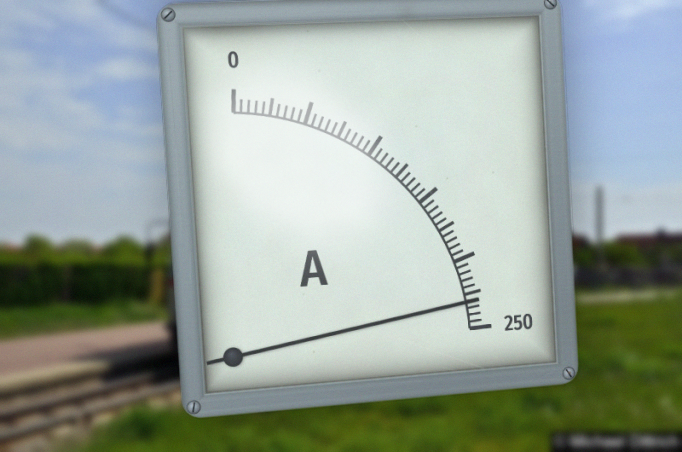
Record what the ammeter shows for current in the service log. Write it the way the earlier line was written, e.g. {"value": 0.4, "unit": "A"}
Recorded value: {"value": 230, "unit": "A"}
